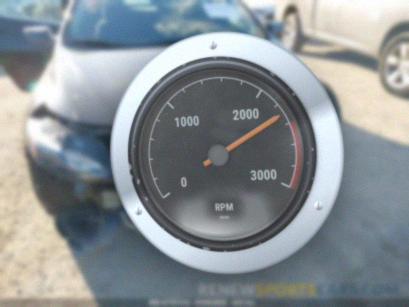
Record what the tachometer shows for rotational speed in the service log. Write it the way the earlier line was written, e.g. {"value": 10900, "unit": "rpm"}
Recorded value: {"value": 2300, "unit": "rpm"}
